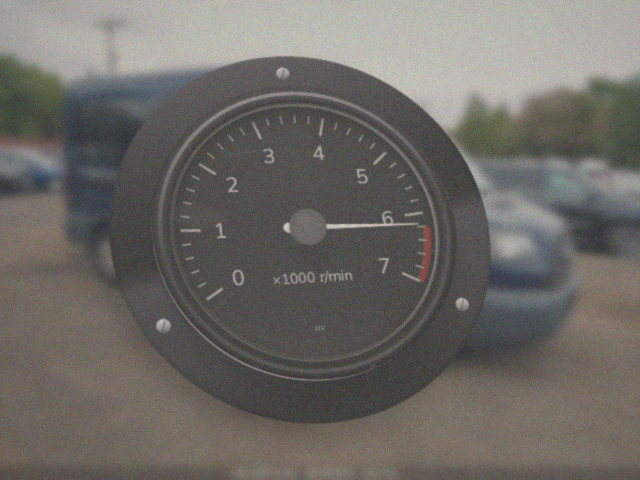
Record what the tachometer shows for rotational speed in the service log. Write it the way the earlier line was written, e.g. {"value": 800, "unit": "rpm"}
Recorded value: {"value": 6200, "unit": "rpm"}
